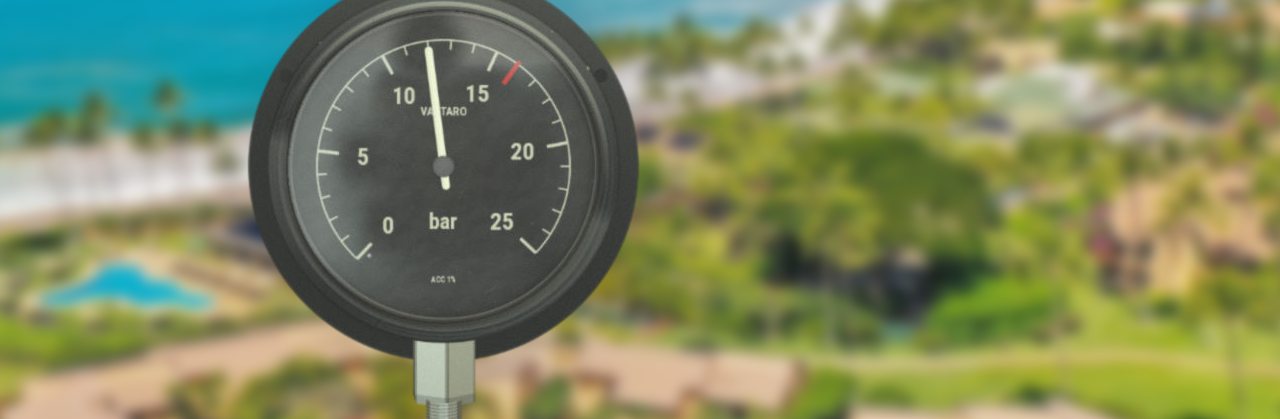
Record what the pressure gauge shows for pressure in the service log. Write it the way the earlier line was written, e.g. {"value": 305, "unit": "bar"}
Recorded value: {"value": 12, "unit": "bar"}
